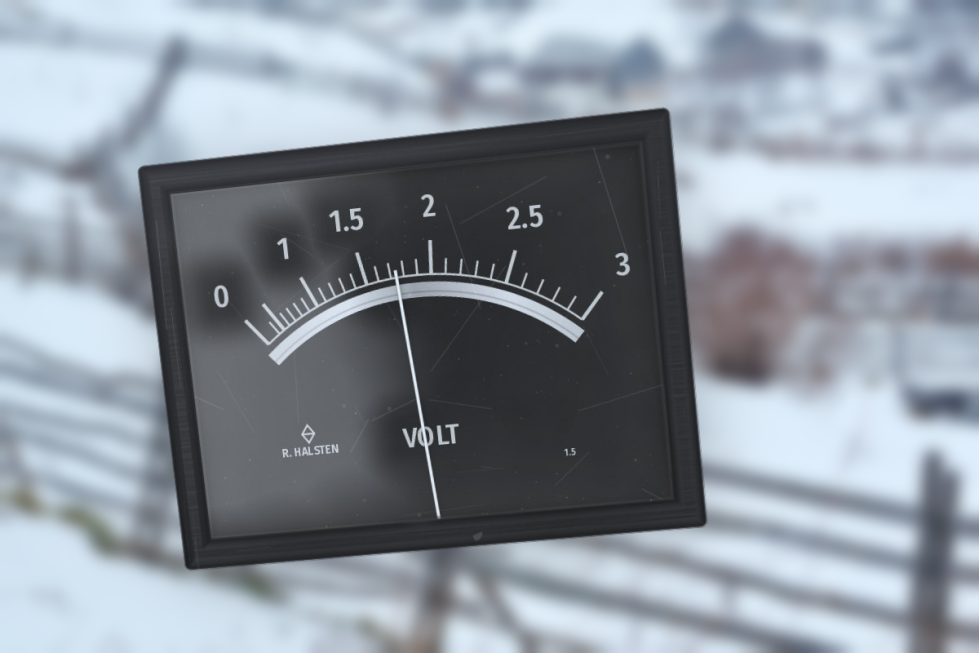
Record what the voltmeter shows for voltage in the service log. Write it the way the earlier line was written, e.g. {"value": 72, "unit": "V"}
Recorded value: {"value": 1.75, "unit": "V"}
